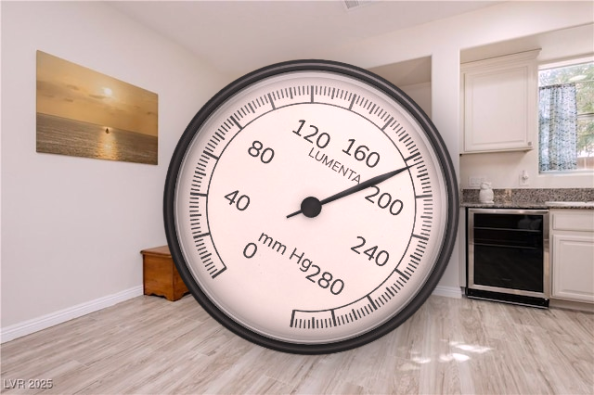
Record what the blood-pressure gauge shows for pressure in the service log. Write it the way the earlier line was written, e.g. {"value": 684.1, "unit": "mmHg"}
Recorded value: {"value": 184, "unit": "mmHg"}
